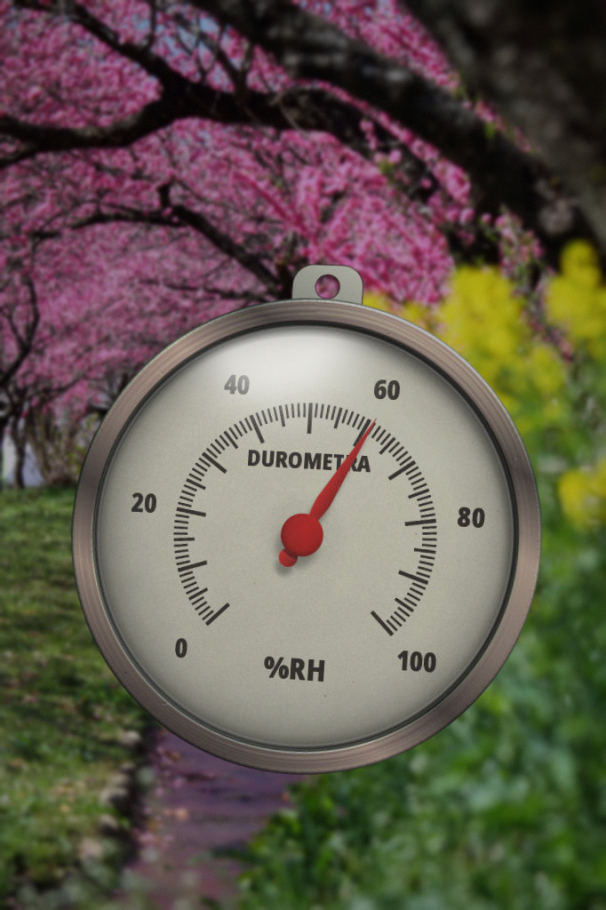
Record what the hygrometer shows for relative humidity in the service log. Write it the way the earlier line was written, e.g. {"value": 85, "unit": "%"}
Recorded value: {"value": 61, "unit": "%"}
